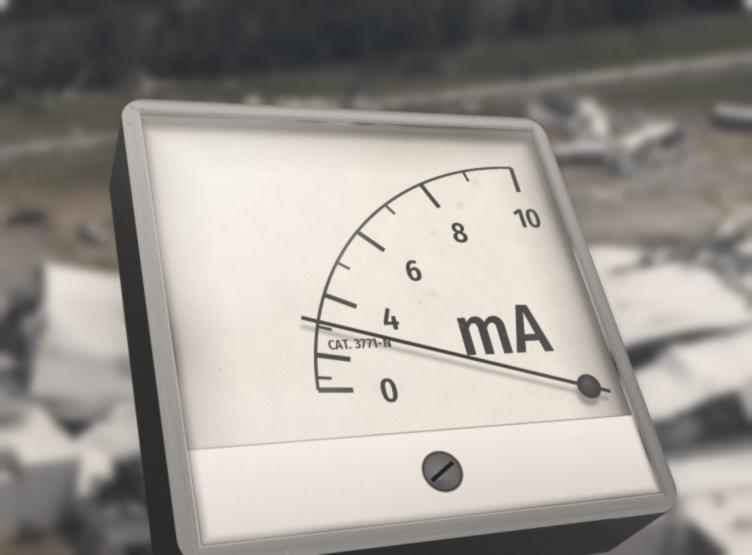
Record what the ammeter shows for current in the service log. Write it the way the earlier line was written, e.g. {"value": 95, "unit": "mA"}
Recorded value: {"value": 3, "unit": "mA"}
